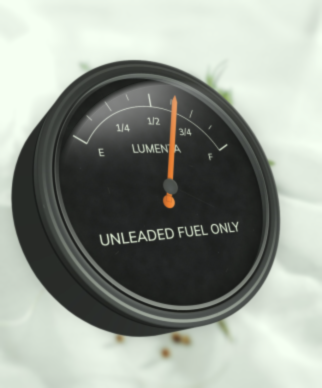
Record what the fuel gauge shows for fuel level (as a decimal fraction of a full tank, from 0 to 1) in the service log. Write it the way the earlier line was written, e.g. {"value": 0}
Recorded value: {"value": 0.625}
